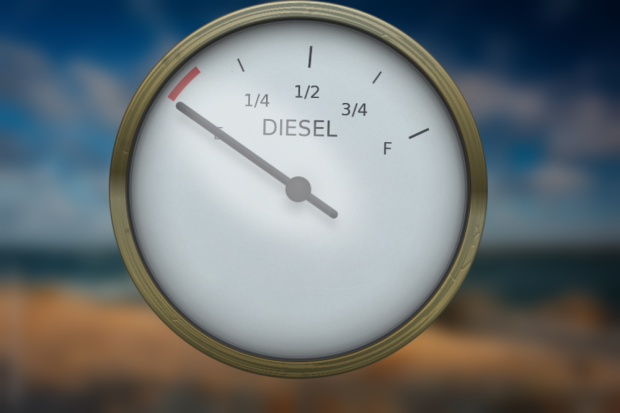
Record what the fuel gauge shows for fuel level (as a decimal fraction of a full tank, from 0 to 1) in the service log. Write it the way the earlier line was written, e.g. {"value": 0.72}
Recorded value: {"value": 0}
